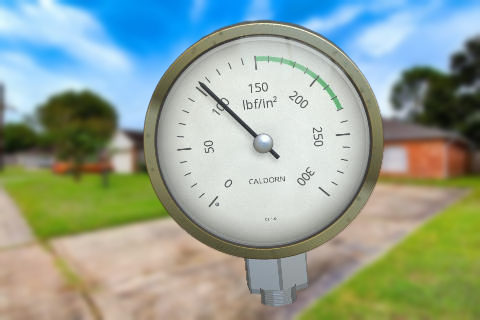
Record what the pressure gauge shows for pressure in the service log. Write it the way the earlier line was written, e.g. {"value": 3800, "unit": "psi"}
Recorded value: {"value": 105, "unit": "psi"}
